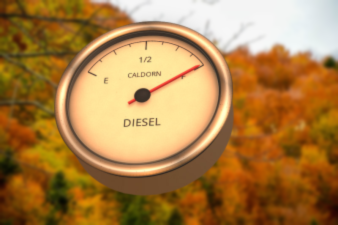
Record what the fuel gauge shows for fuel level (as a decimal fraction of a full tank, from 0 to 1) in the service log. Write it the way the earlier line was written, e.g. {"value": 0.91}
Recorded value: {"value": 1}
